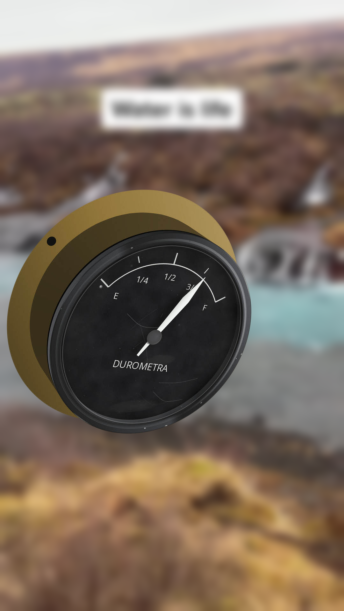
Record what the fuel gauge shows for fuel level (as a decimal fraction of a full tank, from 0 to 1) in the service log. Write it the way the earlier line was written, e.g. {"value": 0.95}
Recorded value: {"value": 0.75}
